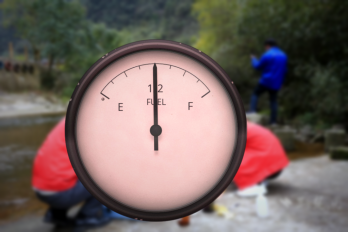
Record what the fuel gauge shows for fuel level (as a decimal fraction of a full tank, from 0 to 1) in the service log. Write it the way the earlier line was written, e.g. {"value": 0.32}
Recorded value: {"value": 0.5}
